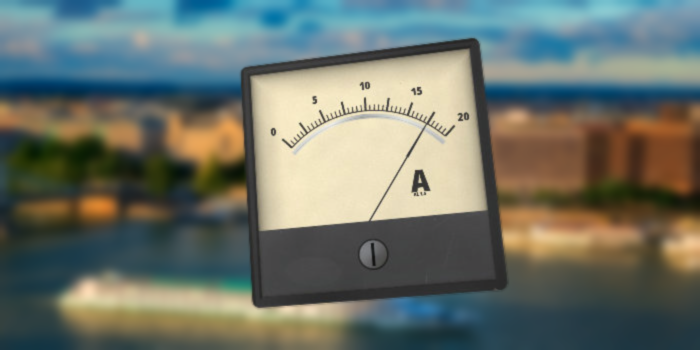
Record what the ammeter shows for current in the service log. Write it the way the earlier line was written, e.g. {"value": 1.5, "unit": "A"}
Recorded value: {"value": 17.5, "unit": "A"}
